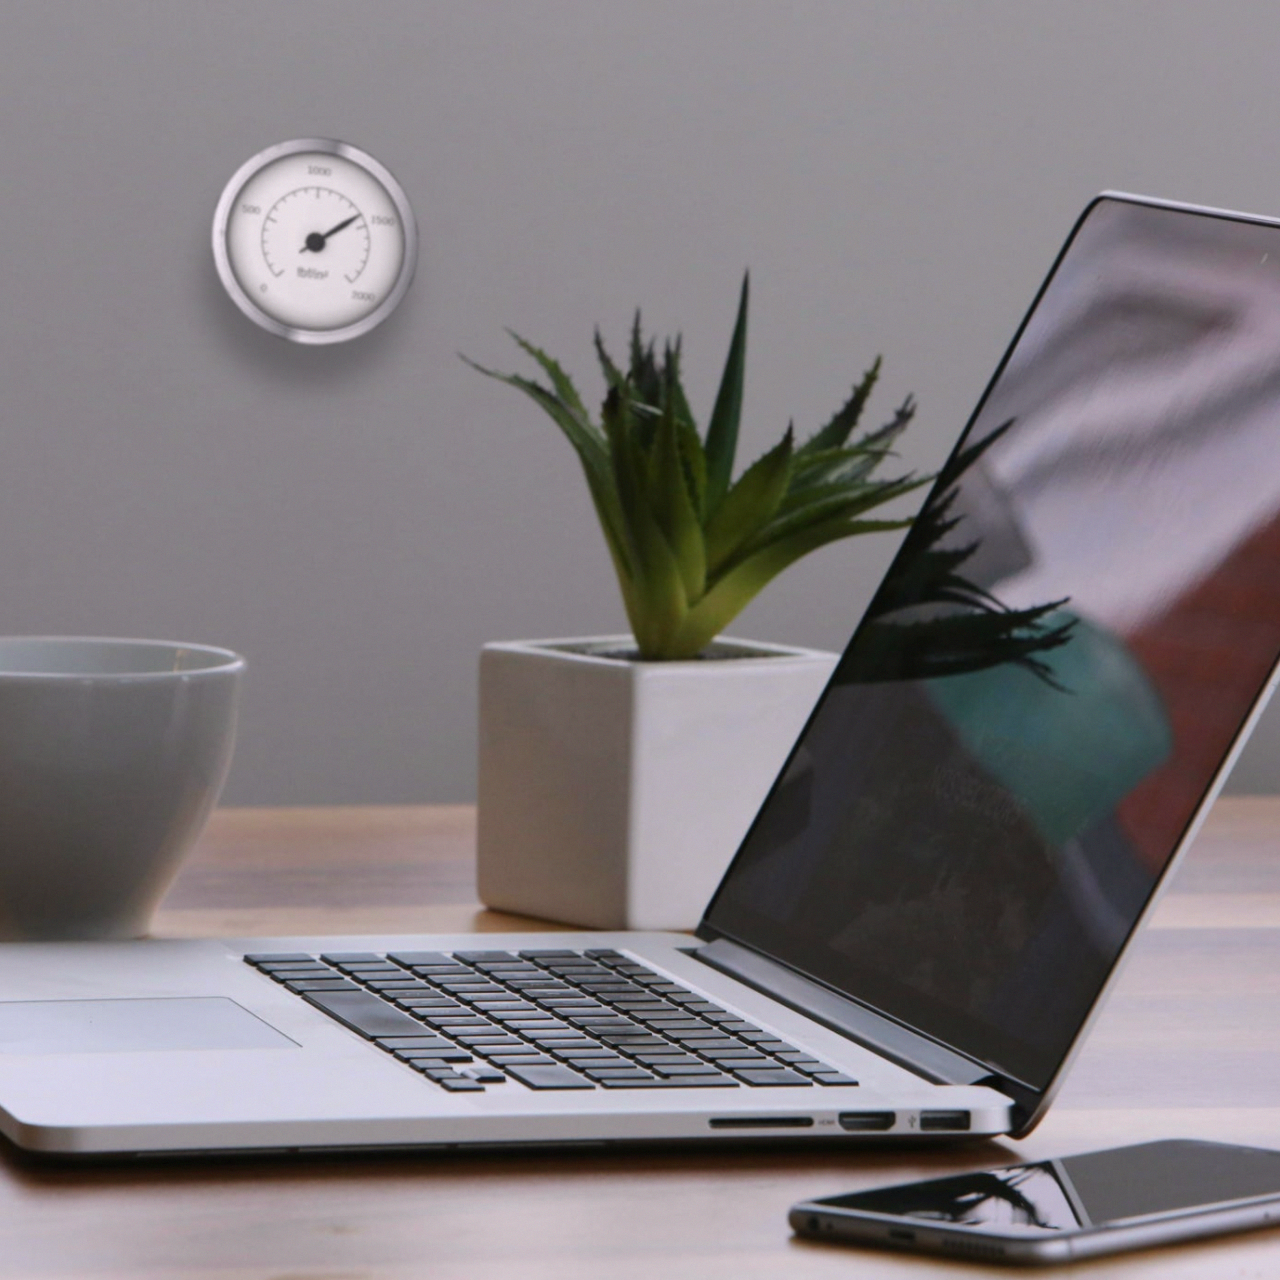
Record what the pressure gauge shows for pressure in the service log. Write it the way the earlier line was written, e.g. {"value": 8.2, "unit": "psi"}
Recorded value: {"value": 1400, "unit": "psi"}
